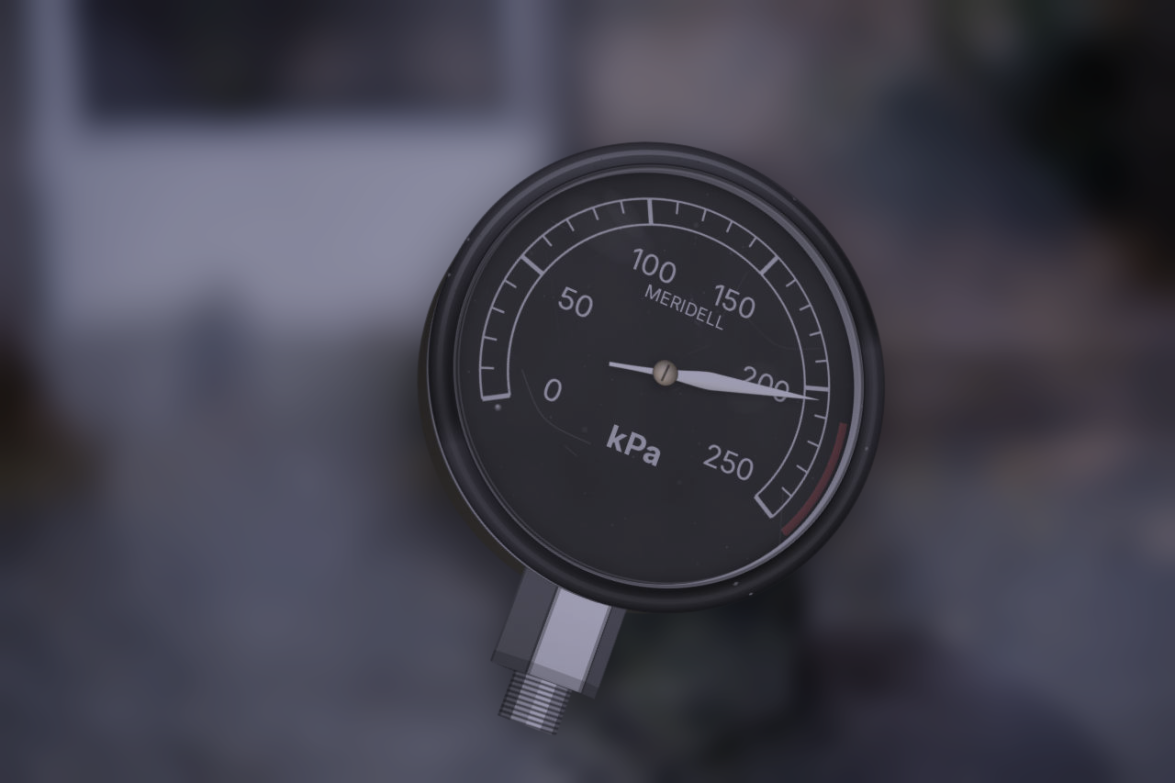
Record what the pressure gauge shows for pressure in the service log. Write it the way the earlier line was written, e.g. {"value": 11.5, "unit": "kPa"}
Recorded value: {"value": 205, "unit": "kPa"}
